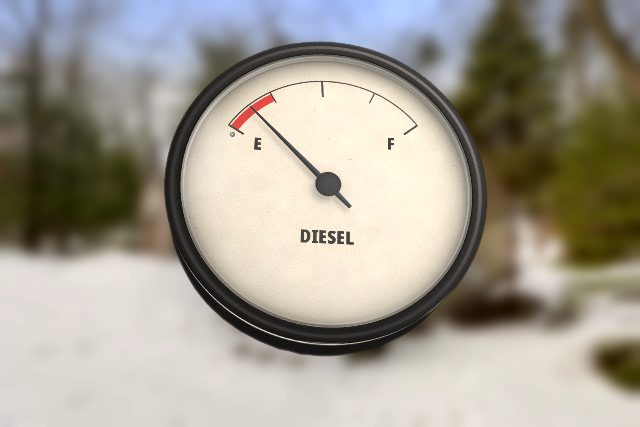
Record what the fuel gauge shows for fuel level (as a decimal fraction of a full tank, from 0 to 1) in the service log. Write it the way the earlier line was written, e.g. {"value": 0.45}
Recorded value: {"value": 0.125}
